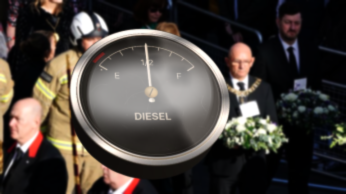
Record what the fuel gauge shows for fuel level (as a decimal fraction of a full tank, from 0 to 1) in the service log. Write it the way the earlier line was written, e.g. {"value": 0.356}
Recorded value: {"value": 0.5}
